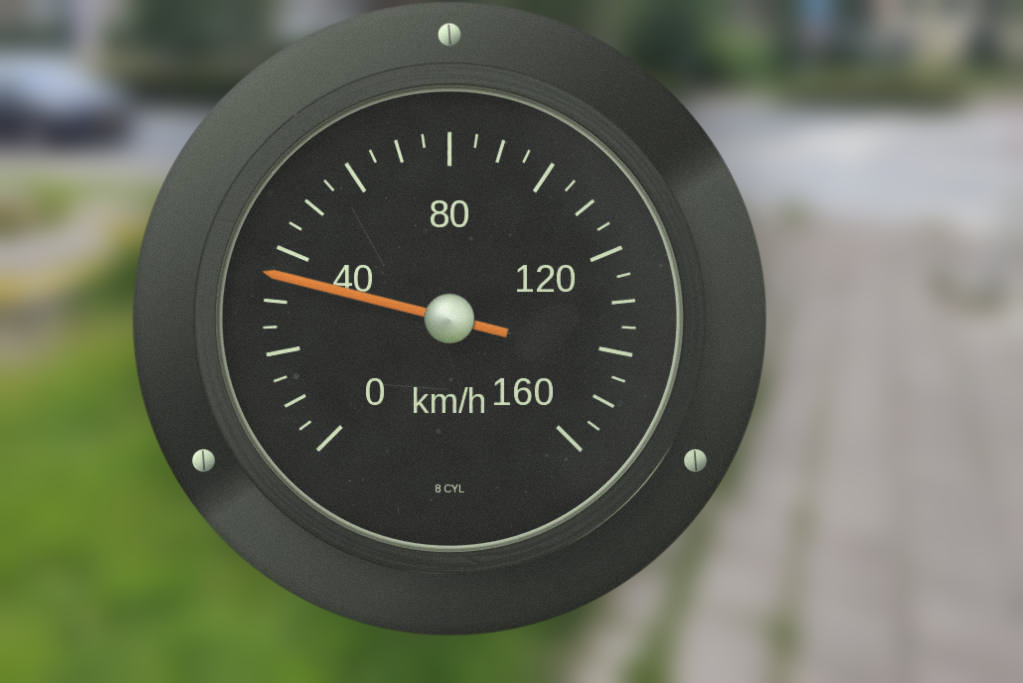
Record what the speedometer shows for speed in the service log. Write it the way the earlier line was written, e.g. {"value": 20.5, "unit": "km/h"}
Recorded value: {"value": 35, "unit": "km/h"}
